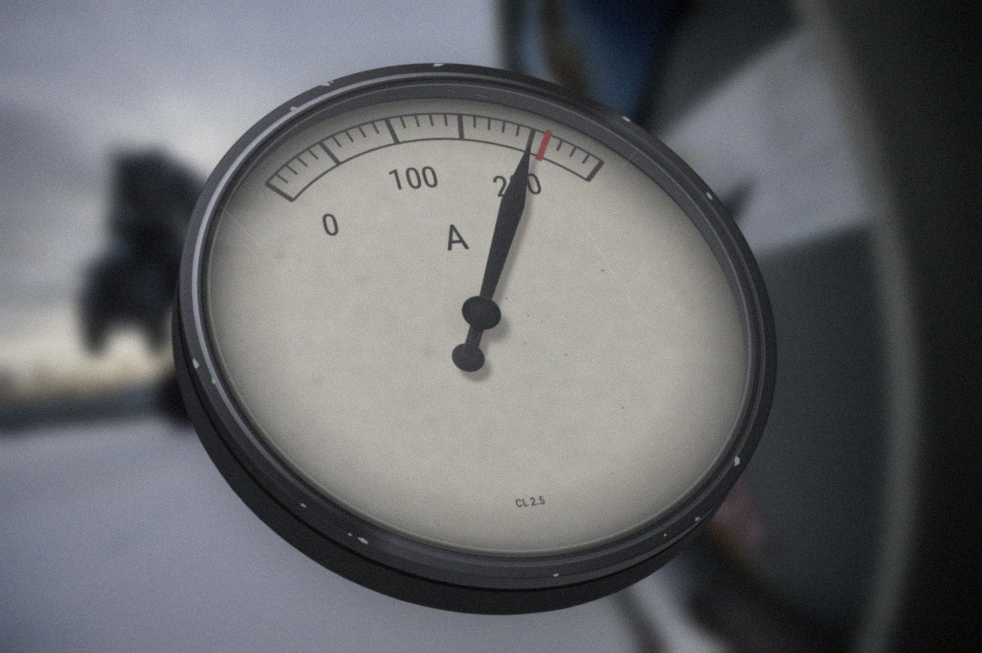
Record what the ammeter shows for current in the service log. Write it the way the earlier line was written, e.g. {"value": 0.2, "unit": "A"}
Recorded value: {"value": 200, "unit": "A"}
